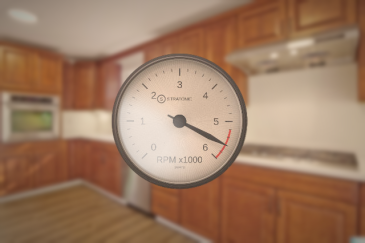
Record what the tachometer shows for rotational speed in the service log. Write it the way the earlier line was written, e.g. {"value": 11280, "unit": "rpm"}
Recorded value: {"value": 5600, "unit": "rpm"}
